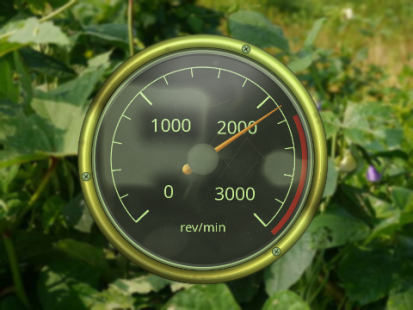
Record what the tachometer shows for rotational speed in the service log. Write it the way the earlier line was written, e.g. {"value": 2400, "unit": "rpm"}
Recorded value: {"value": 2100, "unit": "rpm"}
